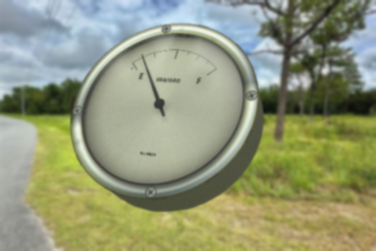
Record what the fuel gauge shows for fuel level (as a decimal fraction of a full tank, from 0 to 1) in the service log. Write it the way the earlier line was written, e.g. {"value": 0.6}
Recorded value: {"value": 0.125}
